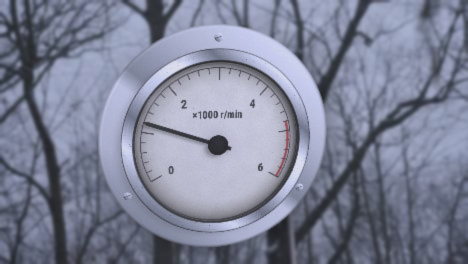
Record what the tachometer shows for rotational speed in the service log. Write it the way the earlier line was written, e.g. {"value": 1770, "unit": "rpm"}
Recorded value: {"value": 1200, "unit": "rpm"}
